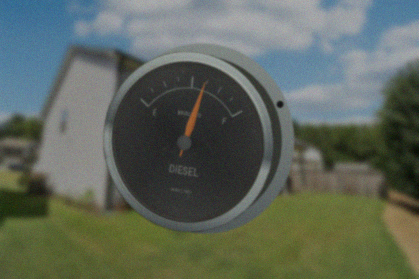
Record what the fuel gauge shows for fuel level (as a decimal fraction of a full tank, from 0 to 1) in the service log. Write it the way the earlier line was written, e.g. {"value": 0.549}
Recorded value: {"value": 0.625}
